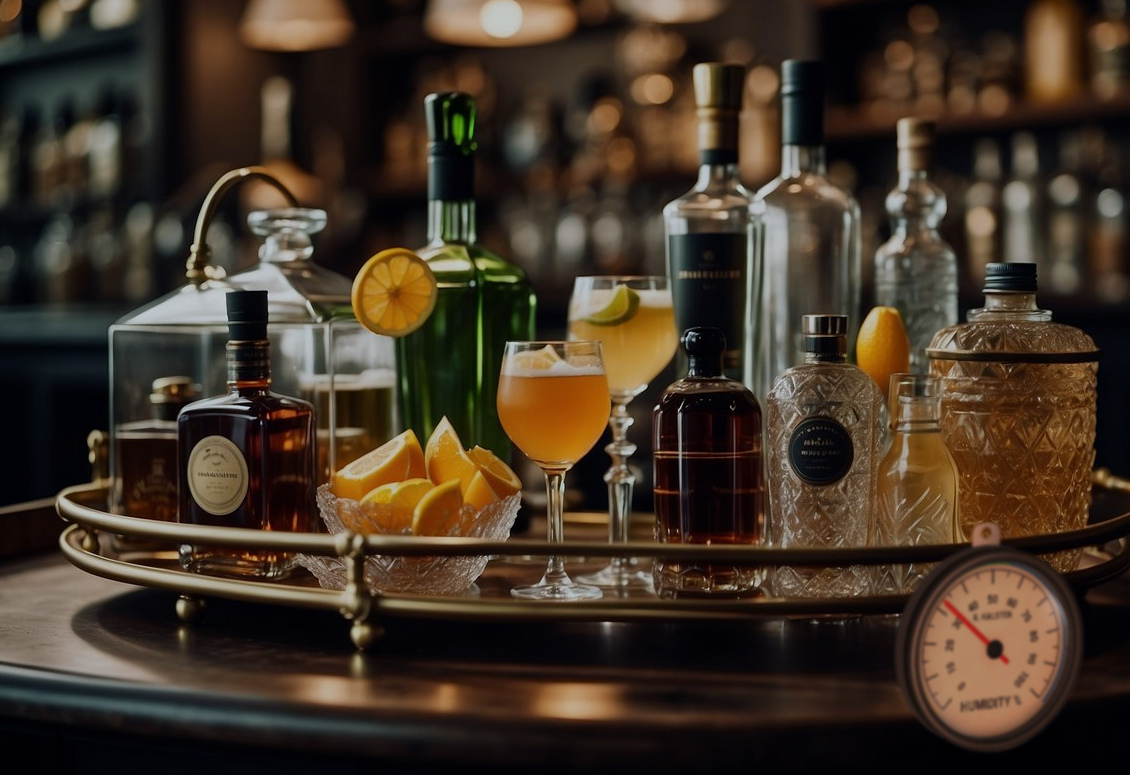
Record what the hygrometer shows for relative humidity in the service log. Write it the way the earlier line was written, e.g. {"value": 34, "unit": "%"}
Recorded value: {"value": 32.5, "unit": "%"}
